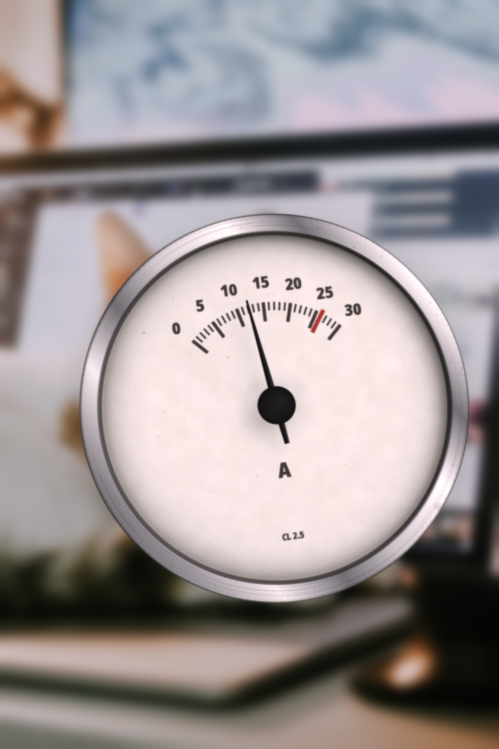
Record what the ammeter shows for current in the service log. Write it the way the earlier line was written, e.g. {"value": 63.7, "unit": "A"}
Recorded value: {"value": 12, "unit": "A"}
